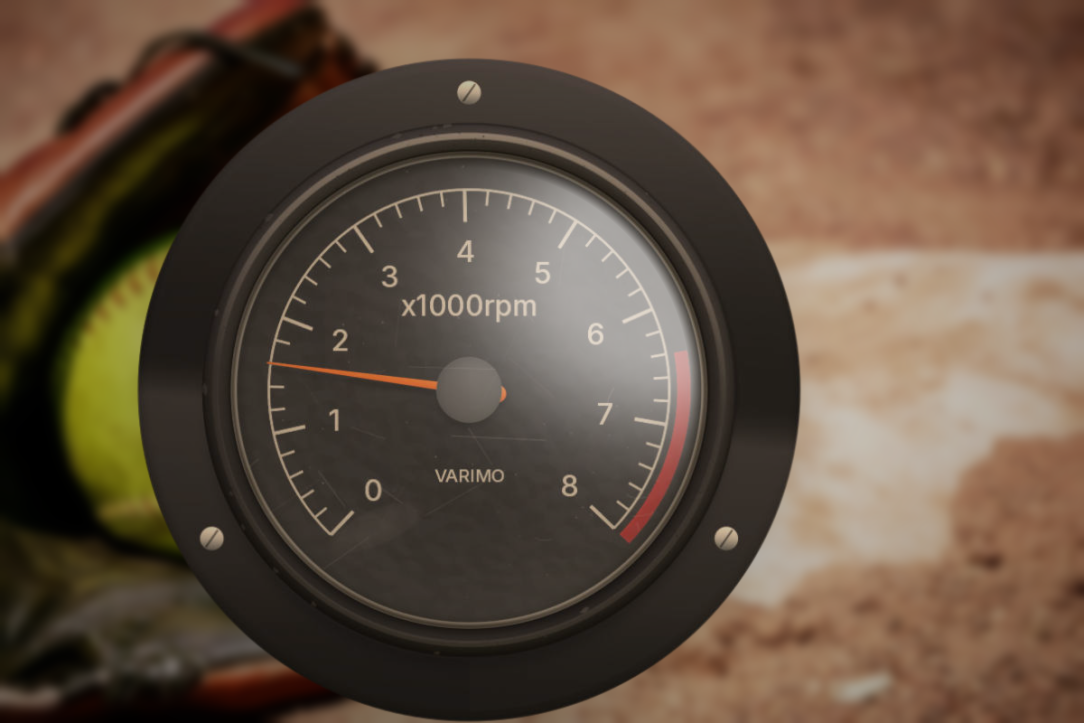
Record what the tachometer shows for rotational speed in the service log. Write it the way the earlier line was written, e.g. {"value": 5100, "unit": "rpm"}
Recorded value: {"value": 1600, "unit": "rpm"}
